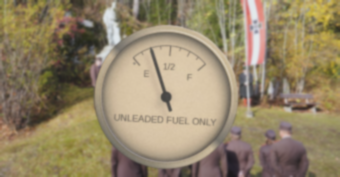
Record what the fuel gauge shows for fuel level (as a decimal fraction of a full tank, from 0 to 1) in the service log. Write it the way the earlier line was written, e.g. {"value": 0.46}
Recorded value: {"value": 0.25}
